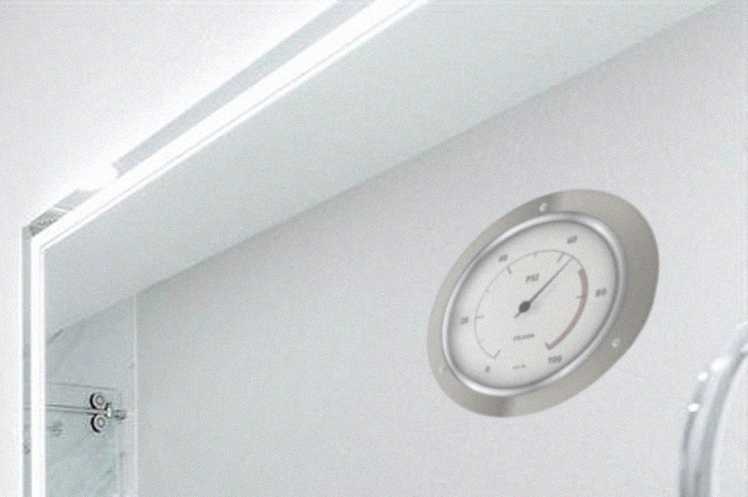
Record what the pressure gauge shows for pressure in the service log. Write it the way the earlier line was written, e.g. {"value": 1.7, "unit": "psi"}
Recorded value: {"value": 65, "unit": "psi"}
